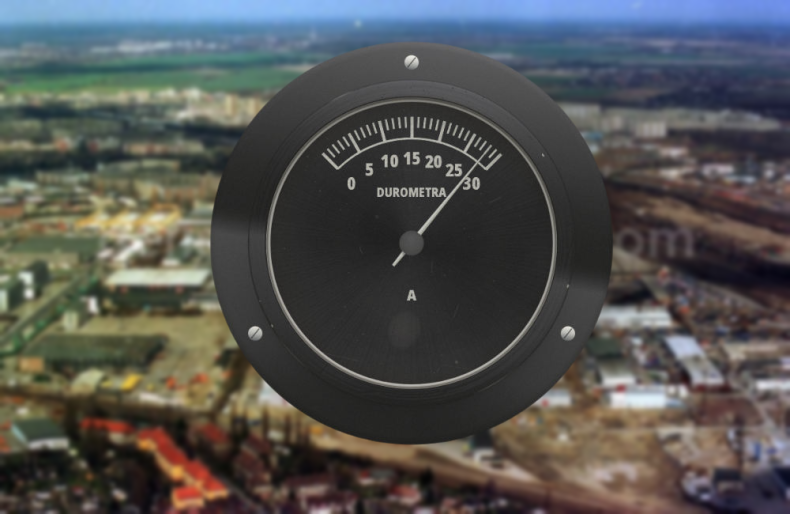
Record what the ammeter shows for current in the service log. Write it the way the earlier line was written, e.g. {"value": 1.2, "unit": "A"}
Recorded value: {"value": 28, "unit": "A"}
